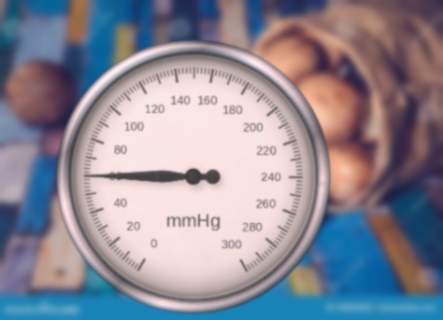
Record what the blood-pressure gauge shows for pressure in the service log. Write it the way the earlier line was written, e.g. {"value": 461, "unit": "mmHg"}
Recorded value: {"value": 60, "unit": "mmHg"}
